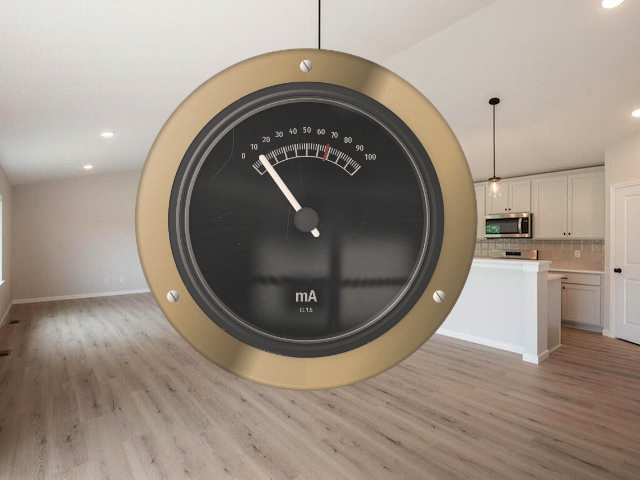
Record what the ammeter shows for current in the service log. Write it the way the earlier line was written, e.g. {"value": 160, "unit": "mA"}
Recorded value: {"value": 10, "unit": "mA"}
